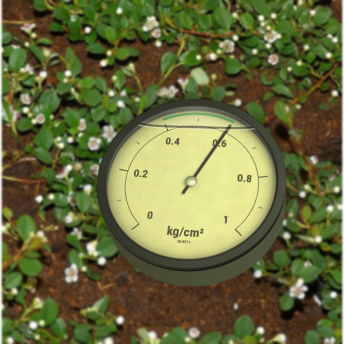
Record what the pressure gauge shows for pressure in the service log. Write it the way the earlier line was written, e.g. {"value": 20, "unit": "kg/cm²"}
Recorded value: {"value": 0.6, "unit": "kg/cm²"}
